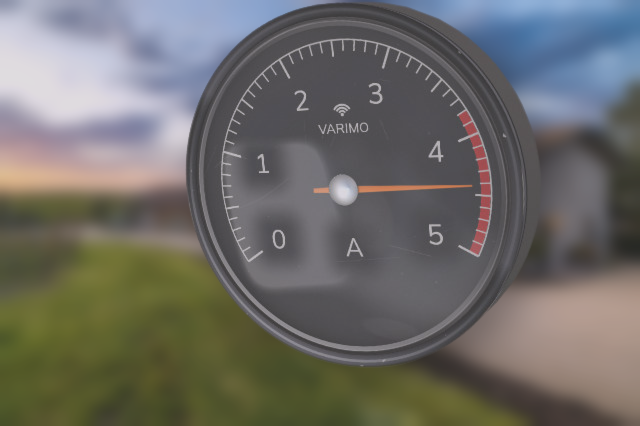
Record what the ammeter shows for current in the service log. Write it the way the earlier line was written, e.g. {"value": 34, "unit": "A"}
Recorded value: {"value": 4.4, "unit": "A"}
